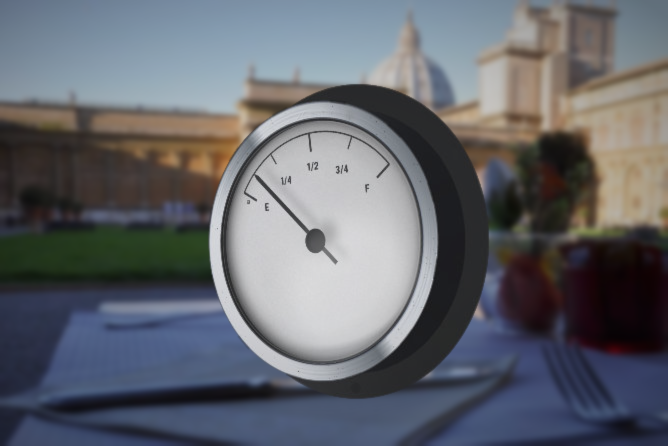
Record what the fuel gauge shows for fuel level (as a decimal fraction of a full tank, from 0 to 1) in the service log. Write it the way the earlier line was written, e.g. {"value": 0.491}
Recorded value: {"value": 0.125}
